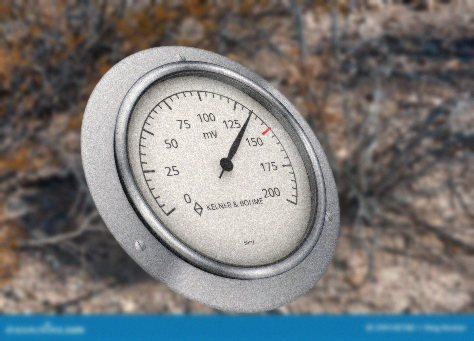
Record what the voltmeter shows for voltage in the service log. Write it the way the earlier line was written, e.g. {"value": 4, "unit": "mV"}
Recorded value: {"value": 135, "unit": "mV"}
